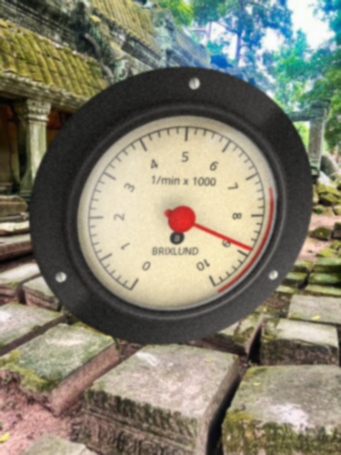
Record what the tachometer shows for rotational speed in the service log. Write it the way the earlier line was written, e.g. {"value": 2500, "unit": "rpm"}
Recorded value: {"value": 8800, "unit": "rpm"}
